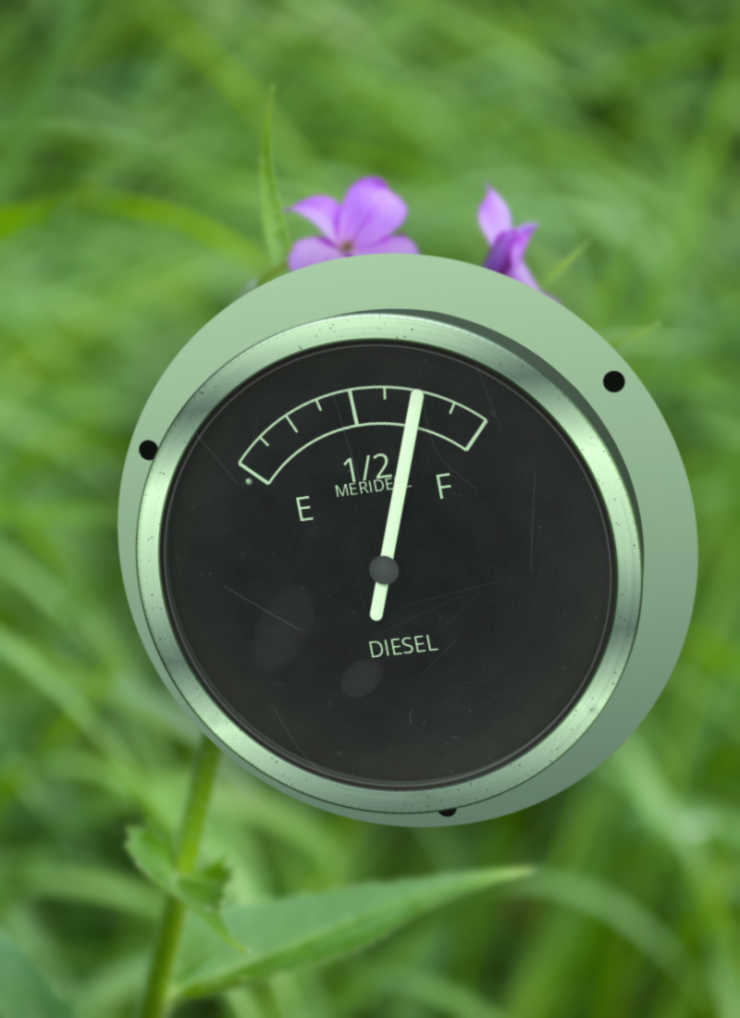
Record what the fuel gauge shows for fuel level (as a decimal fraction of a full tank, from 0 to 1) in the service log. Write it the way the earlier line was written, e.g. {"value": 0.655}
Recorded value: {"value": 0.75}
